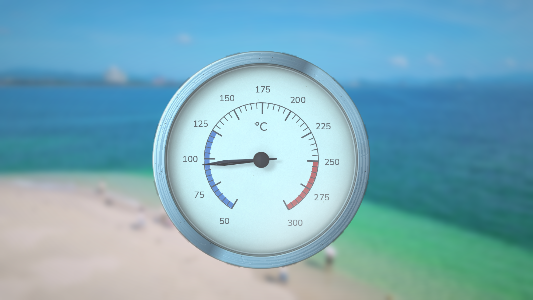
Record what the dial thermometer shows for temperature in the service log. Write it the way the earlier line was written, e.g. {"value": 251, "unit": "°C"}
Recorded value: {"value": 95, "unit": "°C"}
